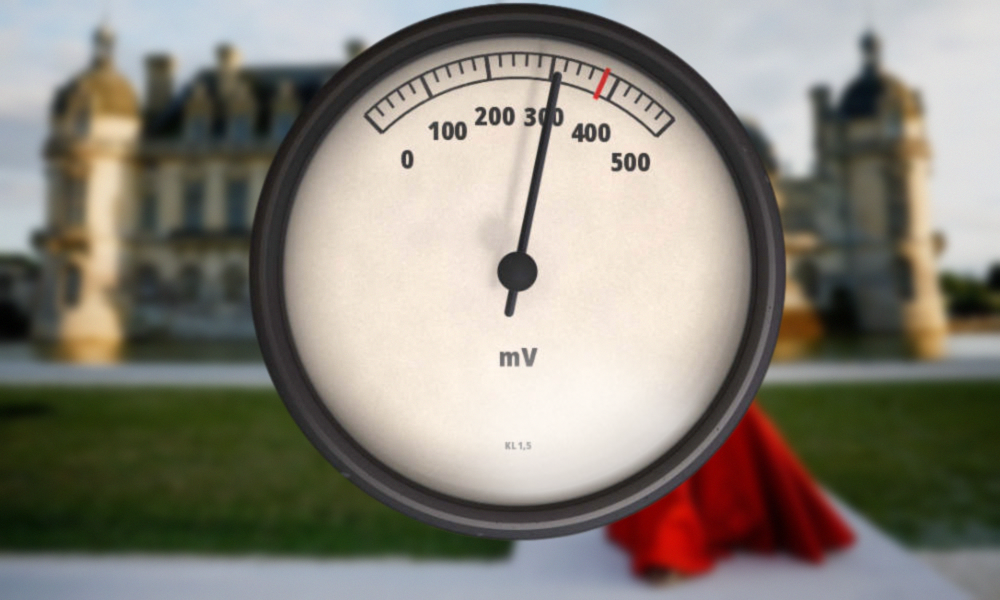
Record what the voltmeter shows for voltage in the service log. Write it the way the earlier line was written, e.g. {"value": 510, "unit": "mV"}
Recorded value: {"value": 310, "unit": "mV"}
